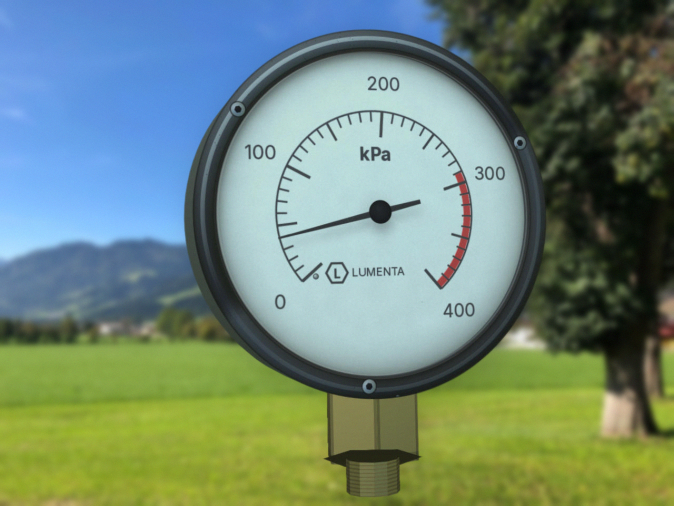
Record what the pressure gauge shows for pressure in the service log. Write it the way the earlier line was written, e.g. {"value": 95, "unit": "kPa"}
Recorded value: {"value": 40, "unit": "kPa"}
